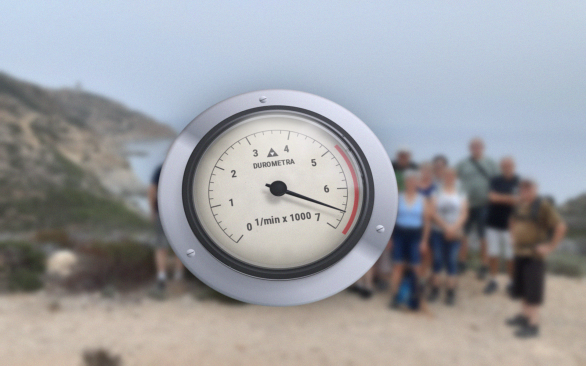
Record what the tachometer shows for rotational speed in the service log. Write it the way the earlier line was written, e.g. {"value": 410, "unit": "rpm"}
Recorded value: {"value": 6600, "unit": "rpm"}
